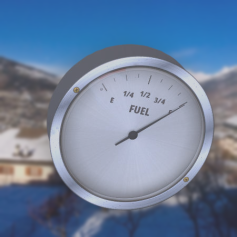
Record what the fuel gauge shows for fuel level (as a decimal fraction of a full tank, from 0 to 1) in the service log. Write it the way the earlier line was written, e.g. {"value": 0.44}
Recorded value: {"value": 1}
